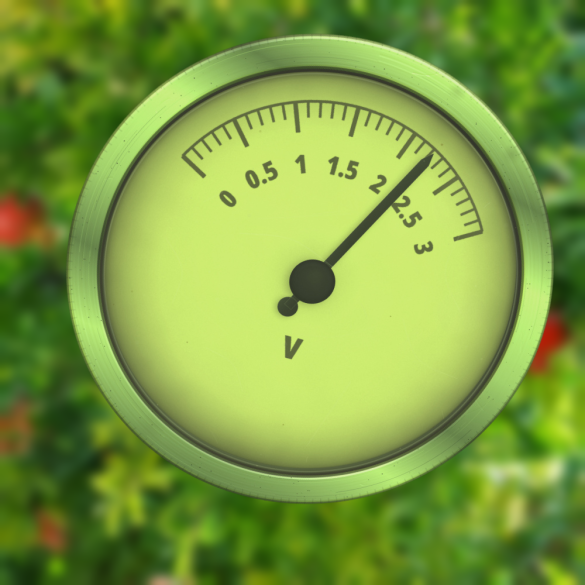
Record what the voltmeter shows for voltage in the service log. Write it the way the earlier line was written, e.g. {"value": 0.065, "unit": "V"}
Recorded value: {"value": 2.2, "unit": "V"}
